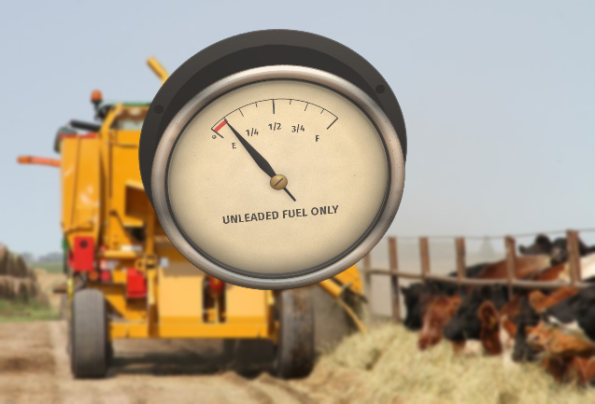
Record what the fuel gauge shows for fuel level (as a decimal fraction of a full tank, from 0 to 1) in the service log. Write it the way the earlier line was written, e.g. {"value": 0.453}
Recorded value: {"value": 0.125}
